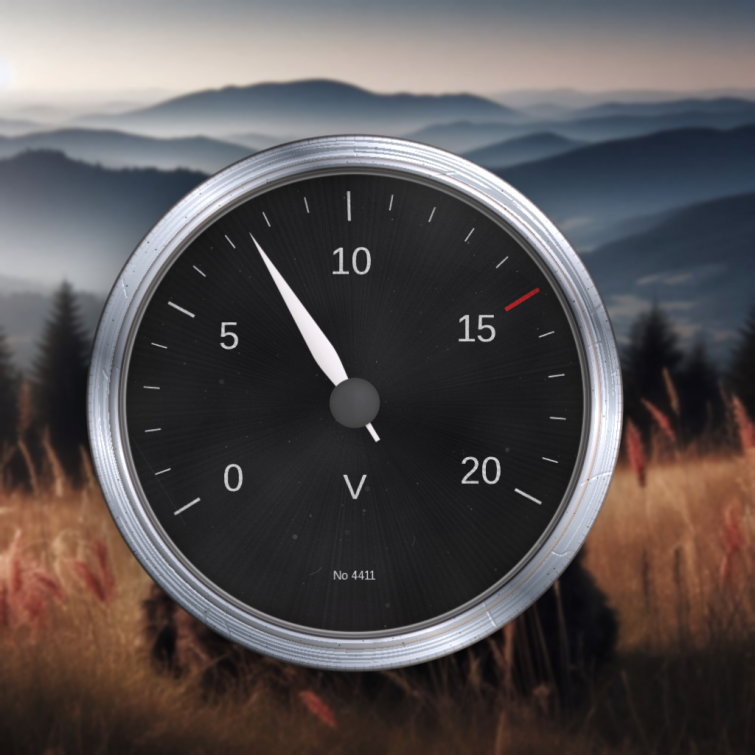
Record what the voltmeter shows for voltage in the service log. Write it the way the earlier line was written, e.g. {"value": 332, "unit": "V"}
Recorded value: {"value": 7.5, "unit": "V"}
